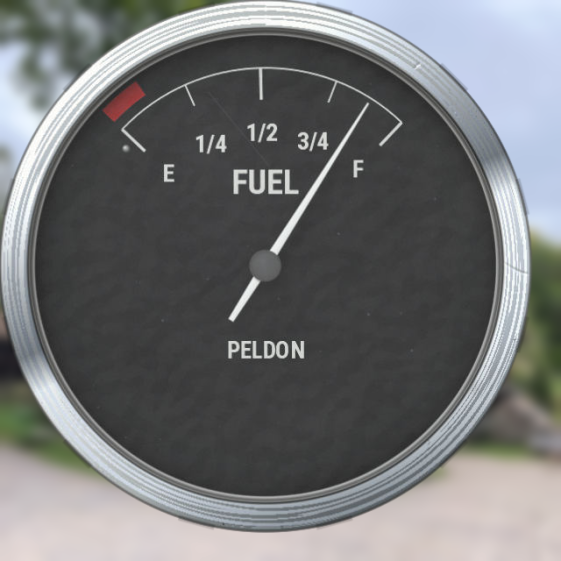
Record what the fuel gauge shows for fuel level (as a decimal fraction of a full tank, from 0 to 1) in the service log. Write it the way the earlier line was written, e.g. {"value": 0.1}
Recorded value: {"value": 0.875}
